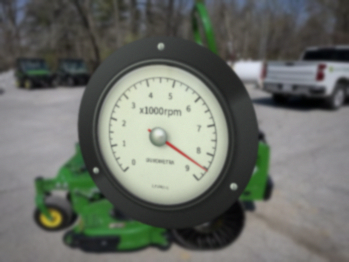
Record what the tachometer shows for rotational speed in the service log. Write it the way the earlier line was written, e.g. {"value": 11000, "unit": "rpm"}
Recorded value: {"value": 8500, "unit": "rpm"}
